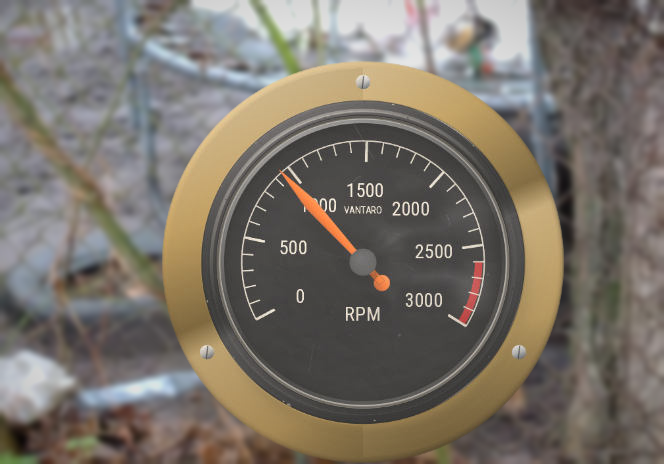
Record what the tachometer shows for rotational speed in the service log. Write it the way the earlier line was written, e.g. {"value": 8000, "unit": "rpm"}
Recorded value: {"value": 950, "unit": "rpm"}
